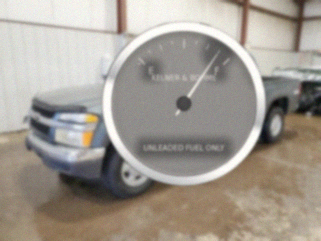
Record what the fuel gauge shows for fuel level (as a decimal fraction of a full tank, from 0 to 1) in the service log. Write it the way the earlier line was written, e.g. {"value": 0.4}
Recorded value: {"value": 0.875}
